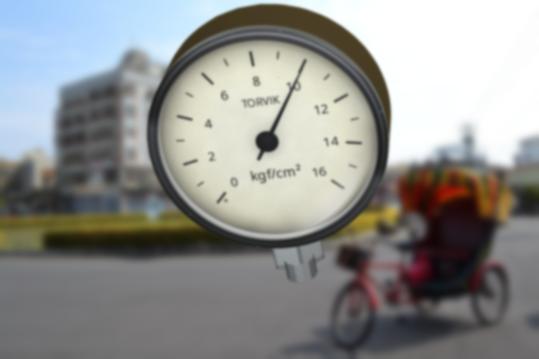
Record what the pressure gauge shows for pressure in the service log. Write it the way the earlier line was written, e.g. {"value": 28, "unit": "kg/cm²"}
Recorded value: {"value": 10, "unit": "kg/cm²"}
